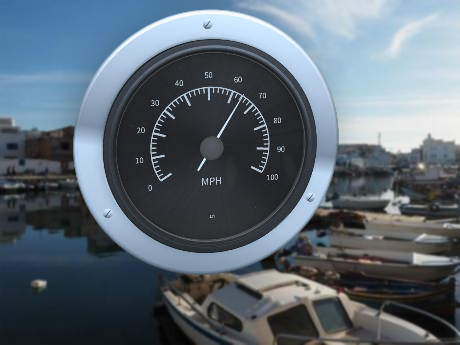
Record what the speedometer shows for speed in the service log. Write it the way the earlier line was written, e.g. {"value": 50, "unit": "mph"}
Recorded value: {"value": 64, "unit": "mph"}
